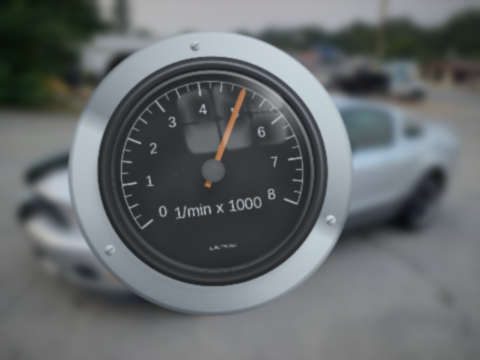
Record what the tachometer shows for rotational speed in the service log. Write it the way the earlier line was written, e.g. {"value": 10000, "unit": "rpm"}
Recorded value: {"value": 5000, "unit": "rpm"}
